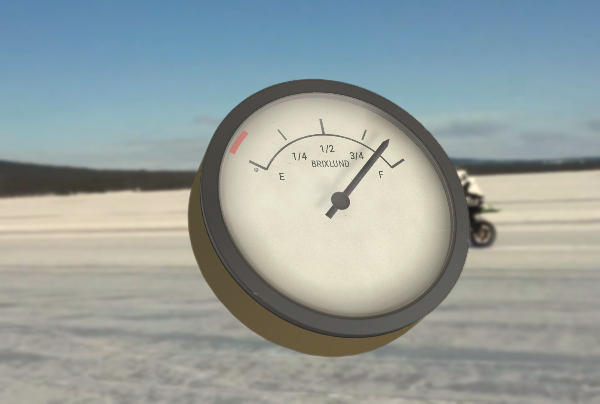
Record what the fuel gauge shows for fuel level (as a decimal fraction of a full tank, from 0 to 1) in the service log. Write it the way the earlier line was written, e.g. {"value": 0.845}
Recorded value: {"value": 0.875}
